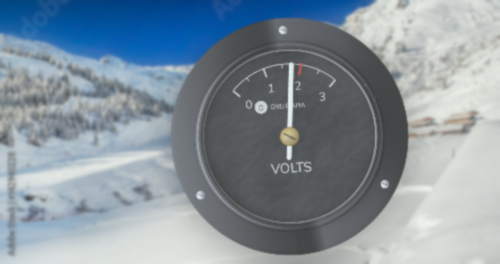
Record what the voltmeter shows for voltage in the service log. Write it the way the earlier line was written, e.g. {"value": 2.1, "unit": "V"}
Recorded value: {"value": 1.75, "unit": "V"}
